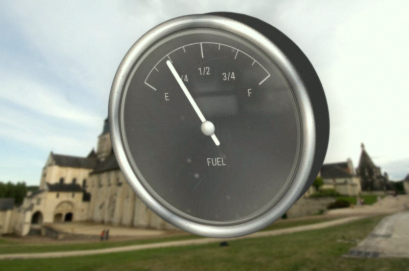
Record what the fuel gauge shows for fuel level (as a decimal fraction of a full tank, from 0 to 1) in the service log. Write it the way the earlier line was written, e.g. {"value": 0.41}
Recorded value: {"value": 0.25}
